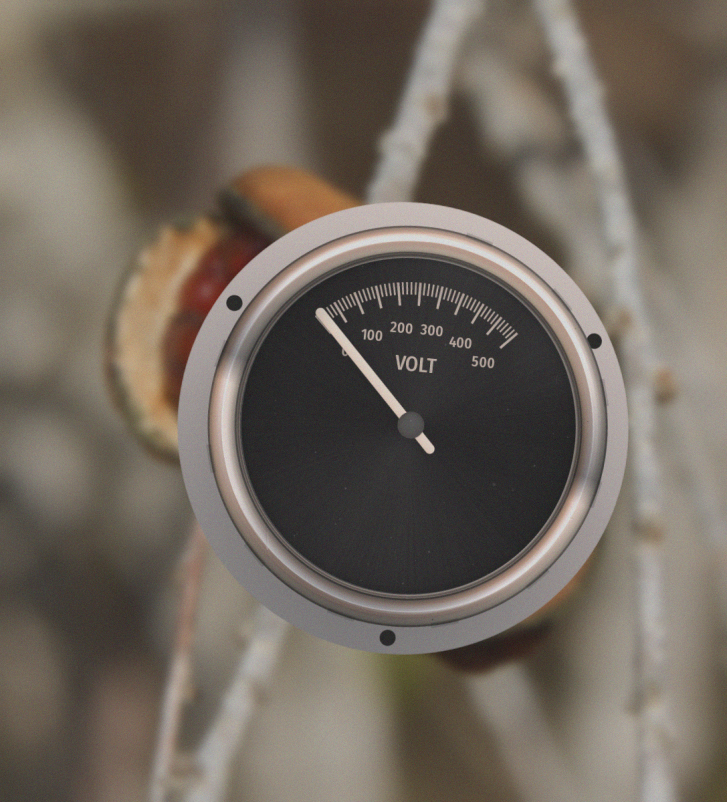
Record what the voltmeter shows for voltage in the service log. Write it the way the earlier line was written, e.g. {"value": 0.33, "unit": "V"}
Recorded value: {"value": 10, "unit": "V"}
